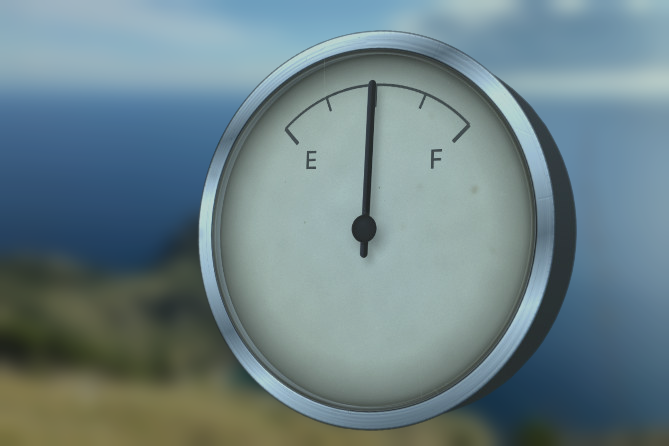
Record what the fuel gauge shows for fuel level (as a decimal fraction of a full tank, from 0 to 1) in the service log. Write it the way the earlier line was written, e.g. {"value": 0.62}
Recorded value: {"value": 0.5}
